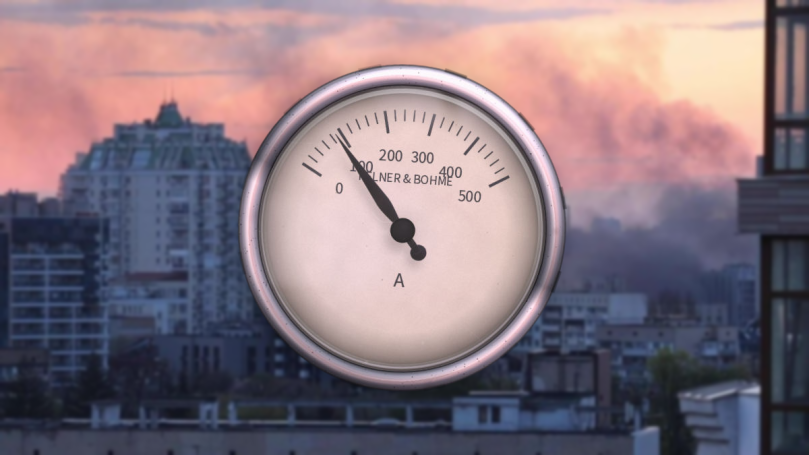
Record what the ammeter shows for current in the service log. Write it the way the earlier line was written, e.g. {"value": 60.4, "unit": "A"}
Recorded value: {"value": 90, "unit": "A"}
